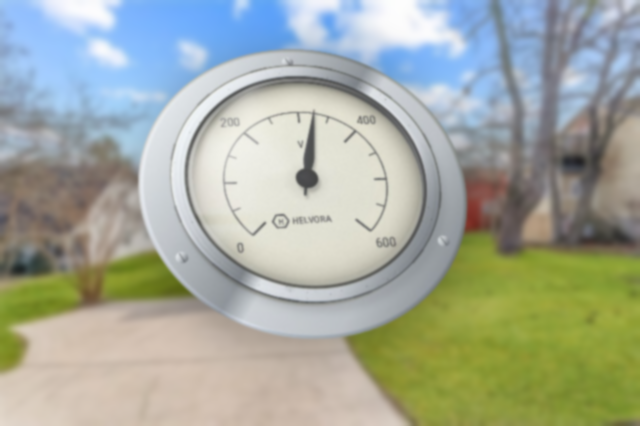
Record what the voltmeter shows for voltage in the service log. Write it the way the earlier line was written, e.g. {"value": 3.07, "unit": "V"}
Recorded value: {"value": 325, "unit": "V"}
